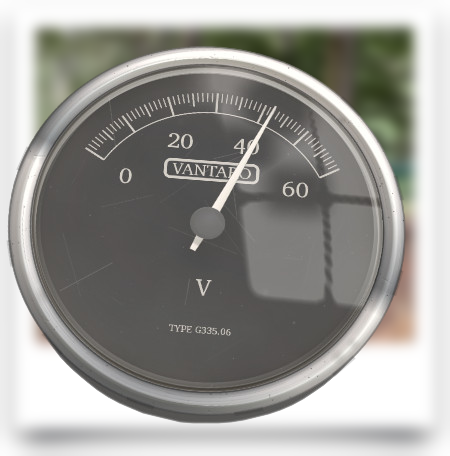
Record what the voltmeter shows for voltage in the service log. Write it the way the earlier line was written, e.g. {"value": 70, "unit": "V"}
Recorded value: {"value": 42, "unit": "V"}
